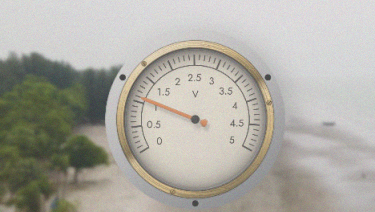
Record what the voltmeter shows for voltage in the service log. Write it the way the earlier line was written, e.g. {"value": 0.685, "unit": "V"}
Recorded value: {"value": 1.1, "unit": "V"}
